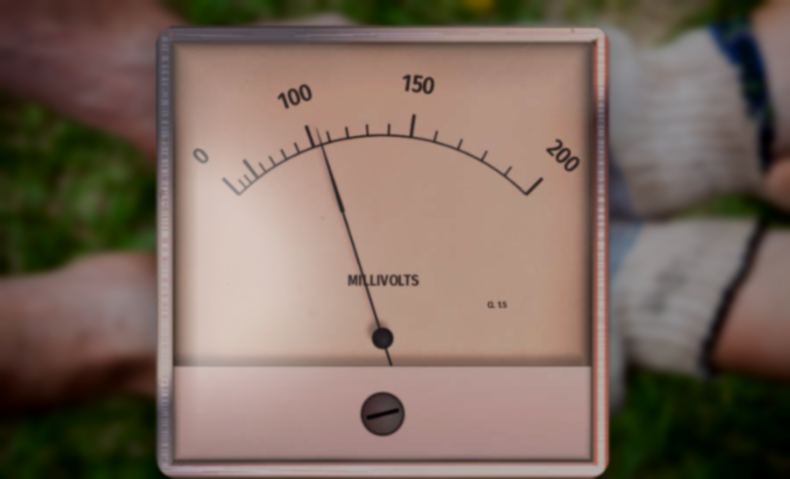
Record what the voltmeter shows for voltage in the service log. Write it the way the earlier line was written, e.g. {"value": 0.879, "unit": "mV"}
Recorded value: {"value": 105, "unit": "mV"}
